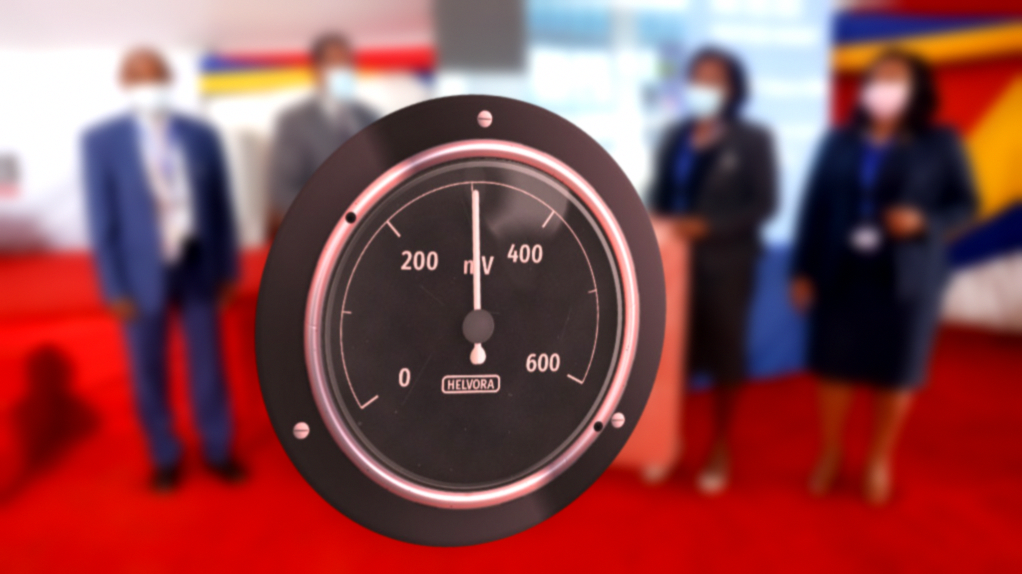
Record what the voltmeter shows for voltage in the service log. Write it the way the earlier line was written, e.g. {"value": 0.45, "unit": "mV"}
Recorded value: {"value": 300, "unit": "mV"}
